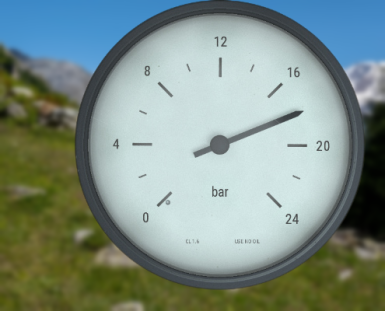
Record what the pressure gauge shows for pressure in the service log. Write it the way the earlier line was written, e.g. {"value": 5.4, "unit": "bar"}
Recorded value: {"value": 18, "unit": "bar"}
